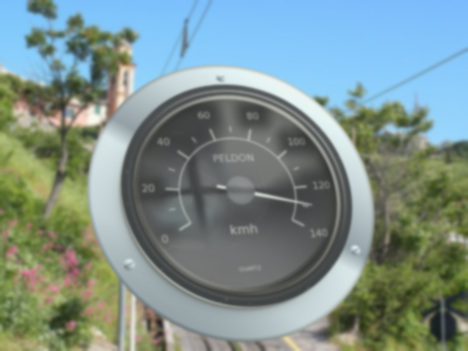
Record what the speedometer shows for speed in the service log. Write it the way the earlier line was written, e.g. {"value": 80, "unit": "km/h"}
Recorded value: {"value": 130, "unit": "km/h"}
